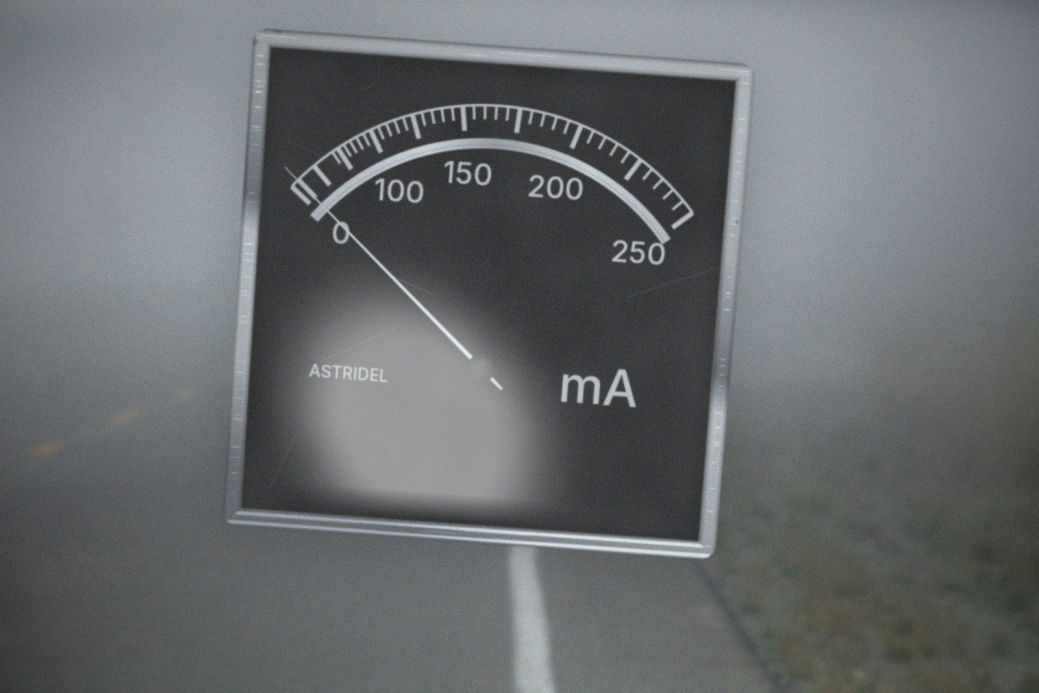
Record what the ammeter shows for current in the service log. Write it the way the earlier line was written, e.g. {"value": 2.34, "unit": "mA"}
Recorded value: {"value": 25, "unit": "mA"}
